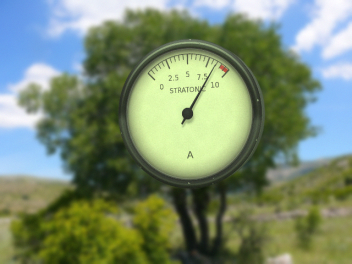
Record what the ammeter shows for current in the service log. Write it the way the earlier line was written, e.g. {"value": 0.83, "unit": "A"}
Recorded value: {"value": 8.5, "unit": "A"}
